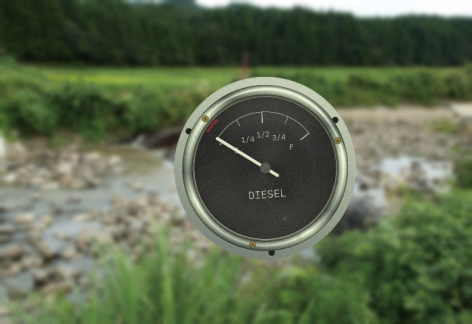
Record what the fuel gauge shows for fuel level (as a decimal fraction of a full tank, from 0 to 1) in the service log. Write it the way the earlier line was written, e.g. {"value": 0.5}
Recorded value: {"value": 0}
